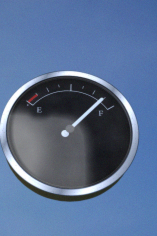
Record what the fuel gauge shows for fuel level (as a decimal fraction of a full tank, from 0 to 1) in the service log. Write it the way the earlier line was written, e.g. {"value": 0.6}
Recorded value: {"value": 0.875}
